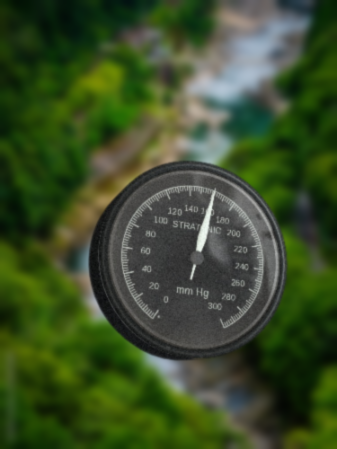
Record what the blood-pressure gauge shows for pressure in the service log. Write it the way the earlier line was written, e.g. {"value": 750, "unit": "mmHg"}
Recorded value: {"value": 160, "unit": "mmHg"}
